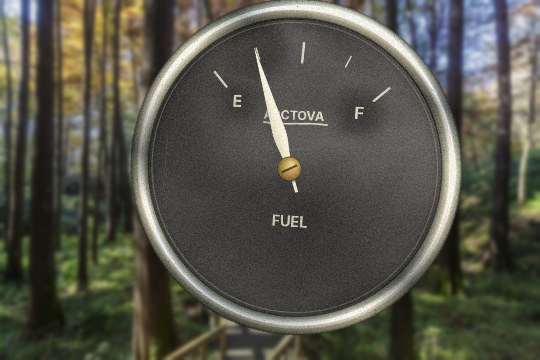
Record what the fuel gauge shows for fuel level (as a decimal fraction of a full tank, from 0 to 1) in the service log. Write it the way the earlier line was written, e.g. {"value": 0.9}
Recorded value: {"value": 0.25}
